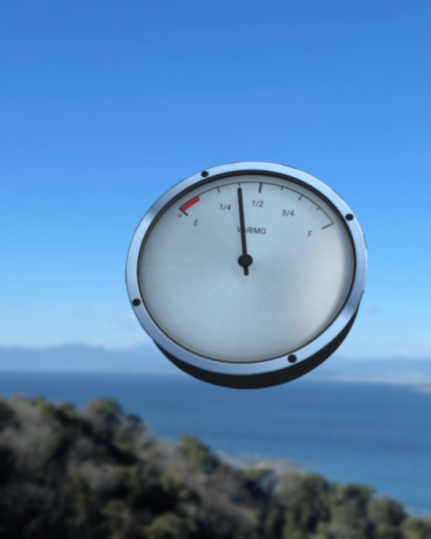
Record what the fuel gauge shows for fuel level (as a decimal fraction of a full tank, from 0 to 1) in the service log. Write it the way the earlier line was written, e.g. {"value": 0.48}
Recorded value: {"value": 0.375}
